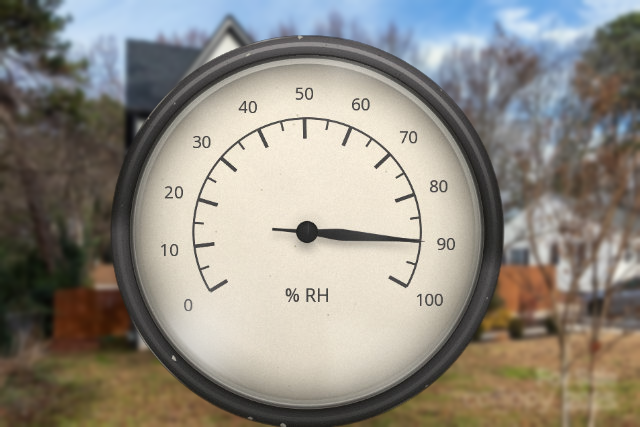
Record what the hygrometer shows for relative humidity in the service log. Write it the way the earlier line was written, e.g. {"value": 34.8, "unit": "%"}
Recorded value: {"value": 90, "unit": "%"}
